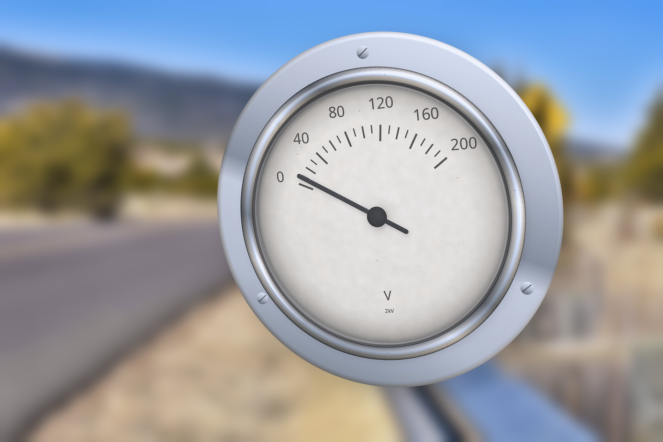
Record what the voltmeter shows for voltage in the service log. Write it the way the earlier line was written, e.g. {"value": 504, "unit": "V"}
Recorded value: {"value": 10, "unit": "V"}
